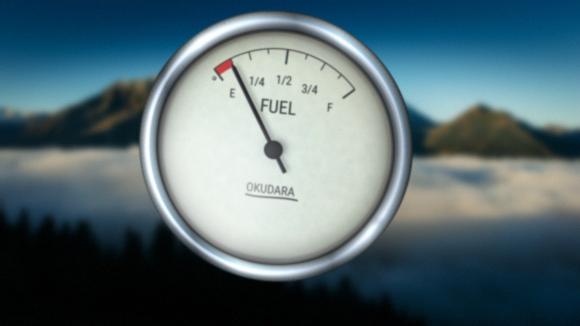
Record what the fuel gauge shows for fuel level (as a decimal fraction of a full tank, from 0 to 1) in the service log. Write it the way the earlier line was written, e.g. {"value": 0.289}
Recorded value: {"value": 0.125}
